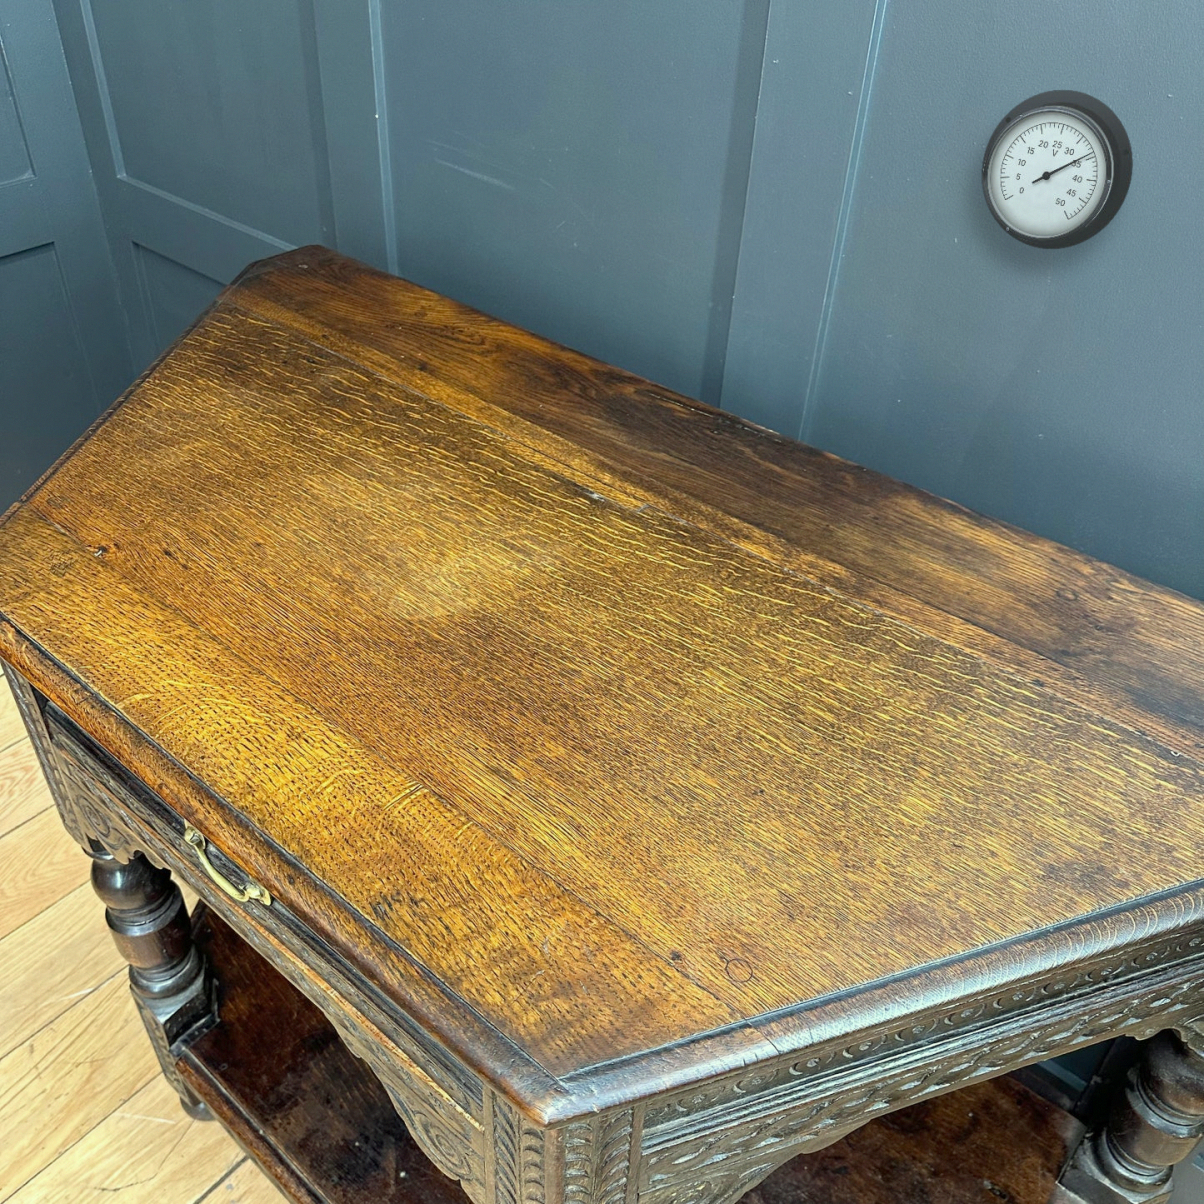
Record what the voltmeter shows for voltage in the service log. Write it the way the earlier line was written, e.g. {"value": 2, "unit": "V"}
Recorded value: {"value": 34, "unit": "V"}
